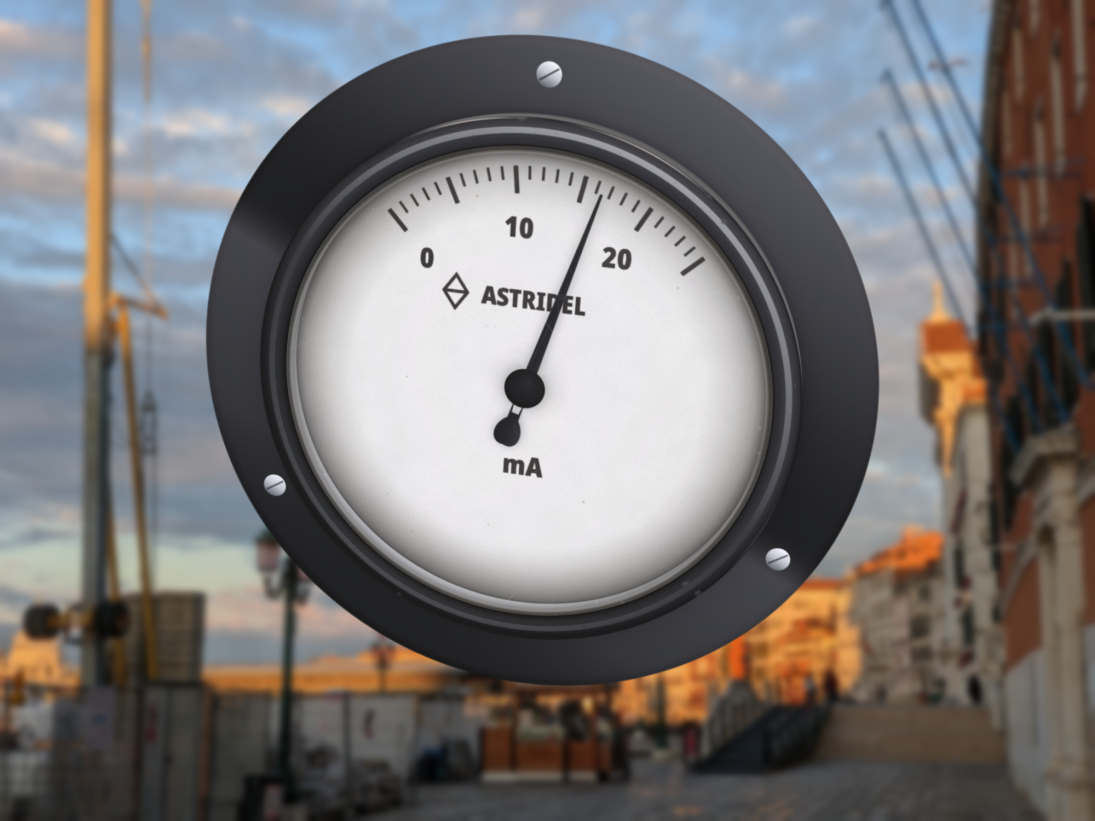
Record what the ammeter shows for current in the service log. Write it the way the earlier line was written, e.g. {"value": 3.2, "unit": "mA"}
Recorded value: {"value": 16.5, "unit": "mA"}
